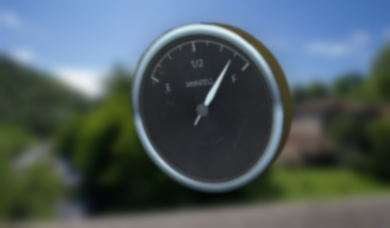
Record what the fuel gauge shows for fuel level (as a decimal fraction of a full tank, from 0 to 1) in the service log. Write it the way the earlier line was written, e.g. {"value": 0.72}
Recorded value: {"value": 0.875}
